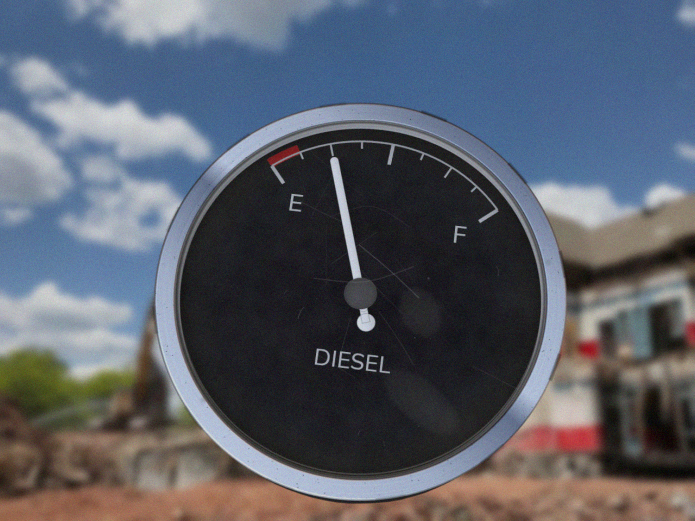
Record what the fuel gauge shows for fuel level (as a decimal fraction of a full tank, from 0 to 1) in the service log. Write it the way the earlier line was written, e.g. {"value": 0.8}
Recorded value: {"value": 0.25}
